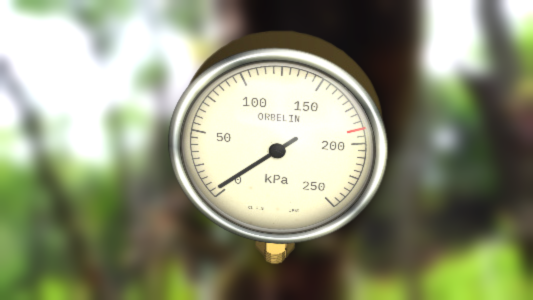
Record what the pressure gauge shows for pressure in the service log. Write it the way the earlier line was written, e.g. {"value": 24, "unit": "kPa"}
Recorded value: {"value": 5, "unit": "kPa"}
